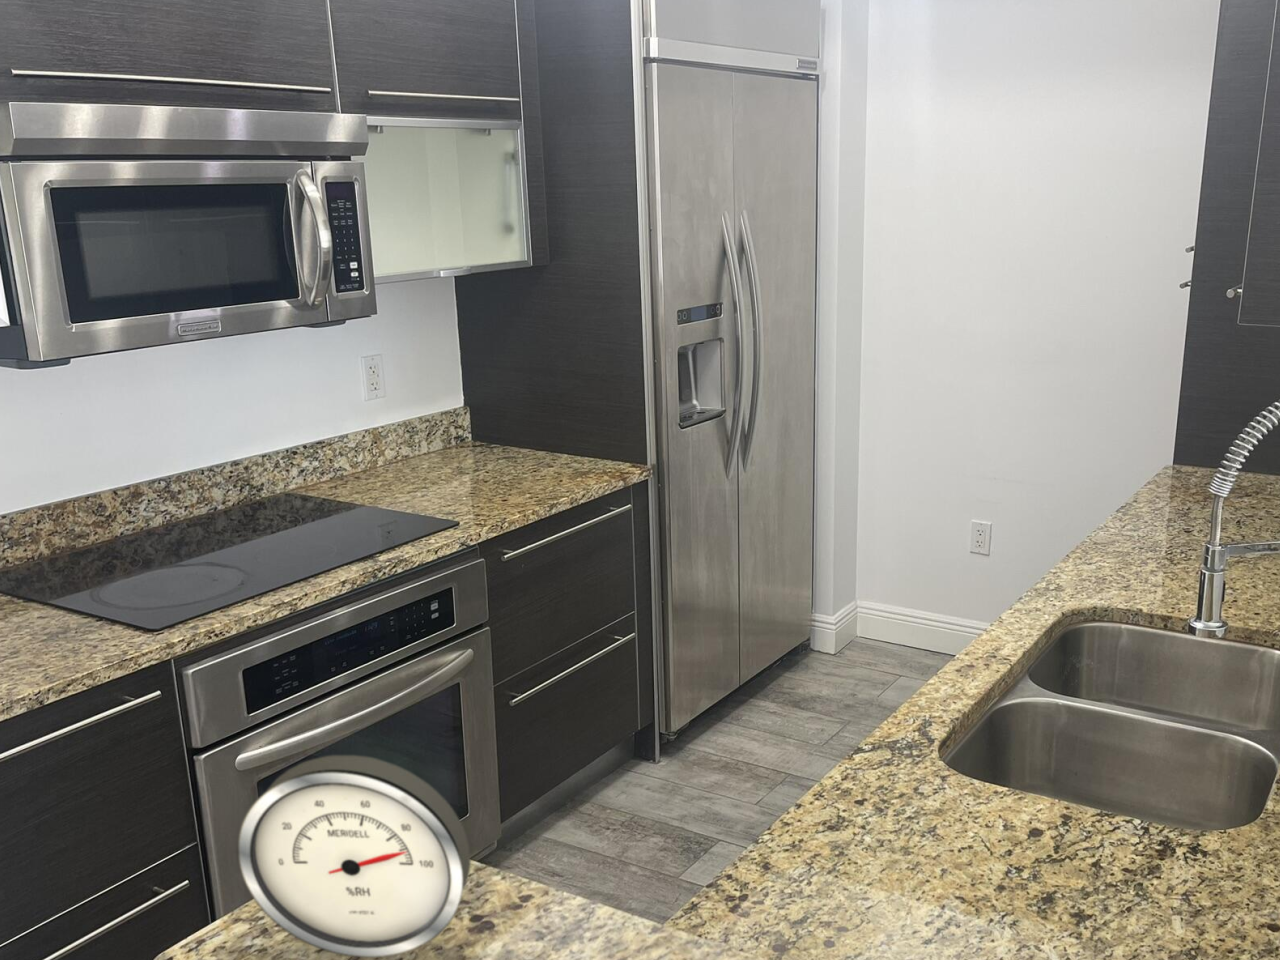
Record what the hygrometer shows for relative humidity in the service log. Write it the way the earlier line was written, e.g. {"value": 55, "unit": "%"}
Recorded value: {"value": 90, "unit": "%"}
